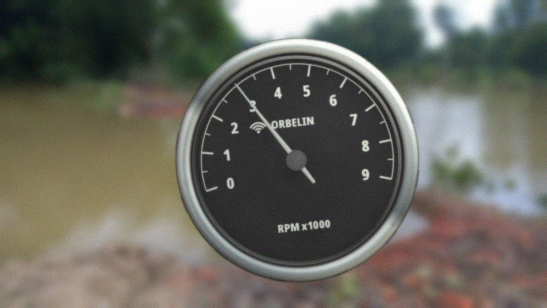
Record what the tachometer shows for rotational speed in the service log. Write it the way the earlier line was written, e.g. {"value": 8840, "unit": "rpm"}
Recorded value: {"value": 3000, "unit": "rpm"}
